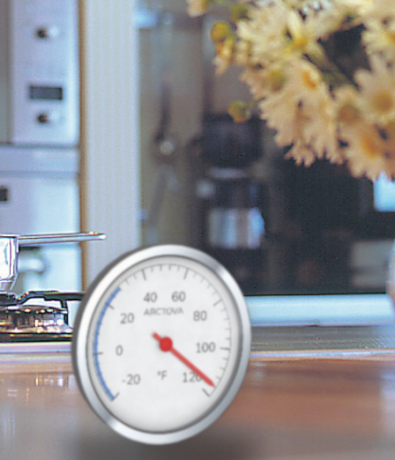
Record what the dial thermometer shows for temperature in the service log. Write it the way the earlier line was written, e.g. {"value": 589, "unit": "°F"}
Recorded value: {"value": 116, "unit": "°F"}
